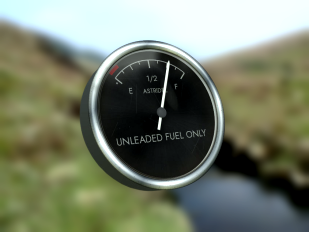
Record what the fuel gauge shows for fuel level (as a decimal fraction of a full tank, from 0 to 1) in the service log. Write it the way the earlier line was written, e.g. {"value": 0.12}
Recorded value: {"value": 0.75}
